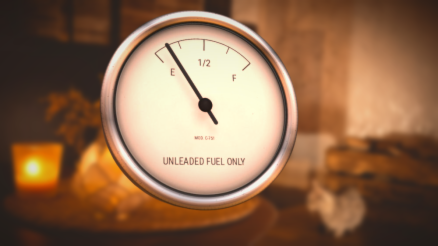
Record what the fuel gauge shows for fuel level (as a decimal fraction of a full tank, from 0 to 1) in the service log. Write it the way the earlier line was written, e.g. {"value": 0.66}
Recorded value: {"value": 0.125}
